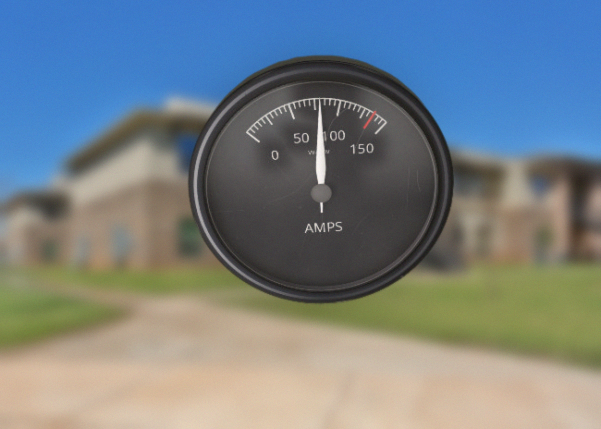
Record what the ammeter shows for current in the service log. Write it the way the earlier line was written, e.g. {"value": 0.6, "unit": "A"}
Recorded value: {"value": 80, "unit": "A"}
